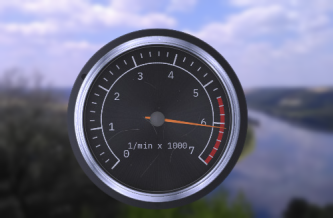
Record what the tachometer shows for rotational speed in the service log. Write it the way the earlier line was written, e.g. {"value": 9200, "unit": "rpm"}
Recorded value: {"value": 6100, "unit": "rpm"}
